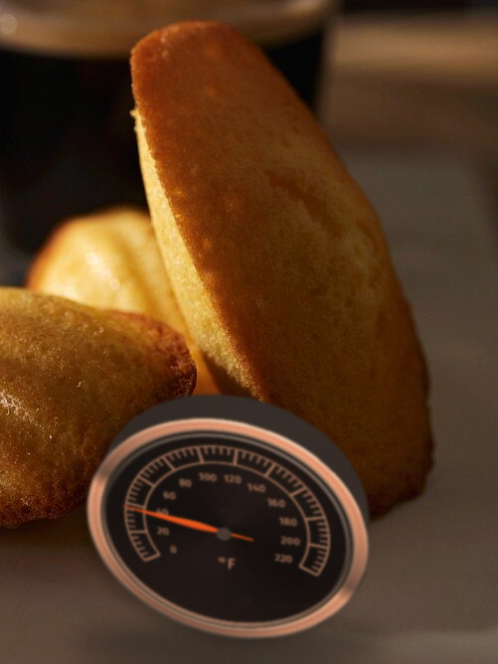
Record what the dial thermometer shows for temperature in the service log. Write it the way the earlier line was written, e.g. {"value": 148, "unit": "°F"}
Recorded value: {"value": 40, "unit": "°F"}
